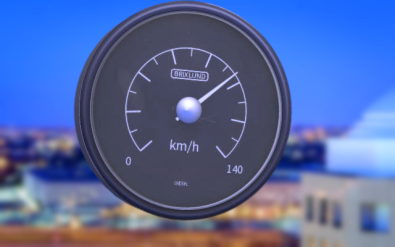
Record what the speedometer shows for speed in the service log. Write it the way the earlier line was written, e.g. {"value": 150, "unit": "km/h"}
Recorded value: {"value": 95, "unit": "km/h"}
